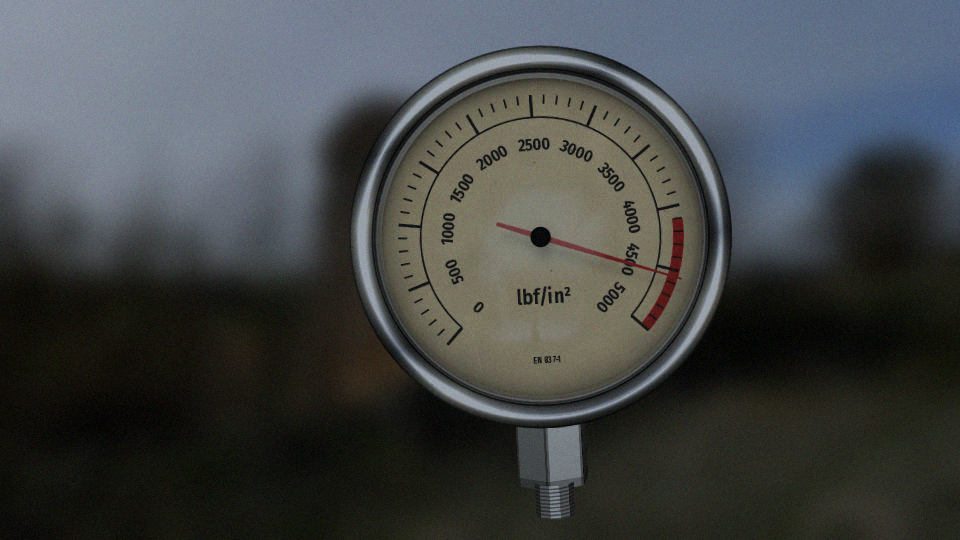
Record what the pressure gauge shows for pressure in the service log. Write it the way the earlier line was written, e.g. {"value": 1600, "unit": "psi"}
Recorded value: {"value": 4550, "unit": "psi"}
